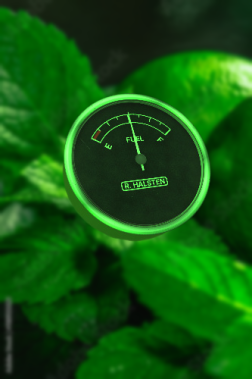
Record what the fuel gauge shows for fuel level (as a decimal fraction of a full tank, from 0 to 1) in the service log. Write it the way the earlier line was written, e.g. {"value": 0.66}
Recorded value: {"value": 0.5}
